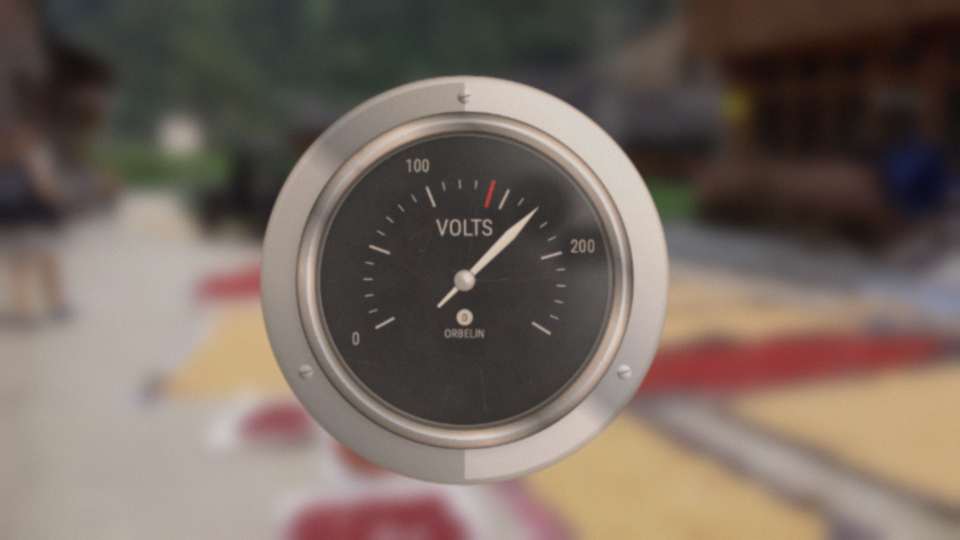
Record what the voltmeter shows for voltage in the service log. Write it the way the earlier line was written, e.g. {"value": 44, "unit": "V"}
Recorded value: {"value": 170, "unit": "V"}
